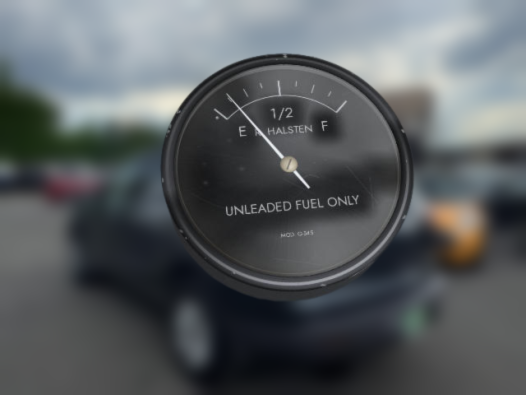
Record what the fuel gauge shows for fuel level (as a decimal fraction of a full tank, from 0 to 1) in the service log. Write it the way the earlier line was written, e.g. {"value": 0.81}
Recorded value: {"value": 0.125}
